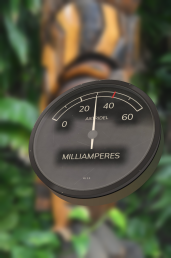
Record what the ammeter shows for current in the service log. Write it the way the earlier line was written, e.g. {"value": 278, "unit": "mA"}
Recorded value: {"value": 30, "unit": "mA"}
